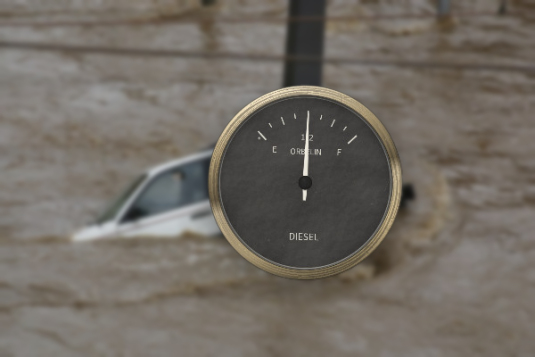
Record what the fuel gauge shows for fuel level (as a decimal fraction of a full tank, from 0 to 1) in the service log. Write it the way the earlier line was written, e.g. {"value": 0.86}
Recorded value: {"value": 0.5}
